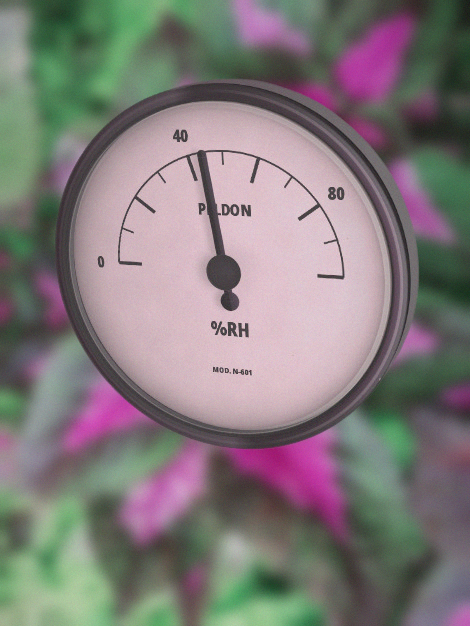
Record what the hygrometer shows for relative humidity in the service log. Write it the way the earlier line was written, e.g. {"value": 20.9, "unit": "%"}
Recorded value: {"value": 45, "unit": "%"}
